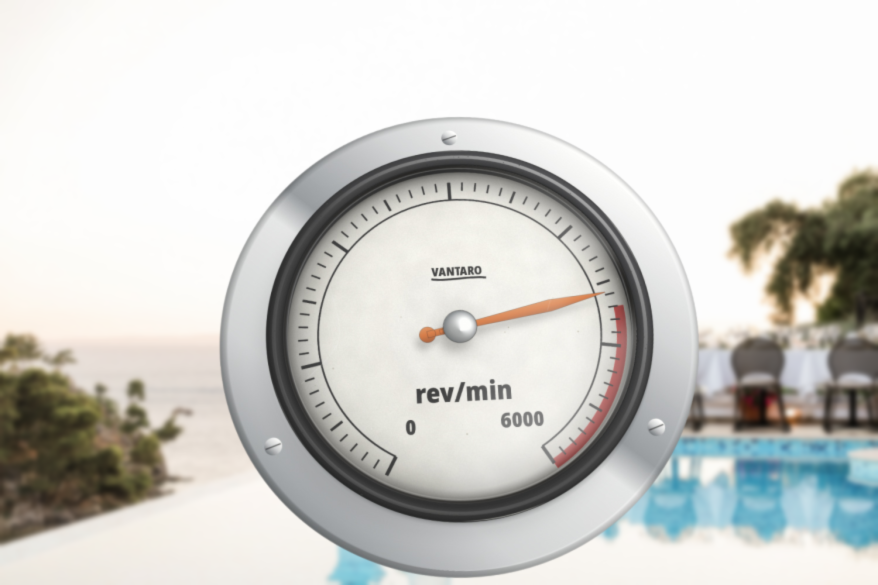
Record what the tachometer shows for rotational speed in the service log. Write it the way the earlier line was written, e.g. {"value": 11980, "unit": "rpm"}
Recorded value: {"value": 4600, "unit": "rpm"}
